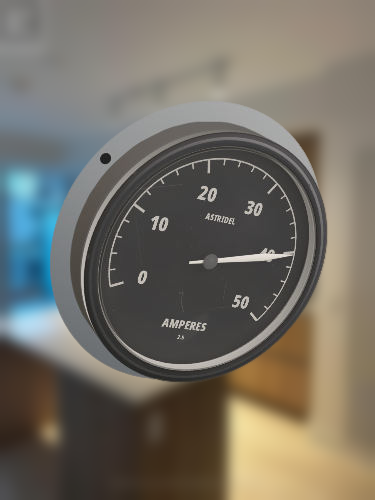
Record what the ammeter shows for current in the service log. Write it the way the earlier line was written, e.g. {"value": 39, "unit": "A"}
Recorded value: {"value": 40, "unit": "A"}
